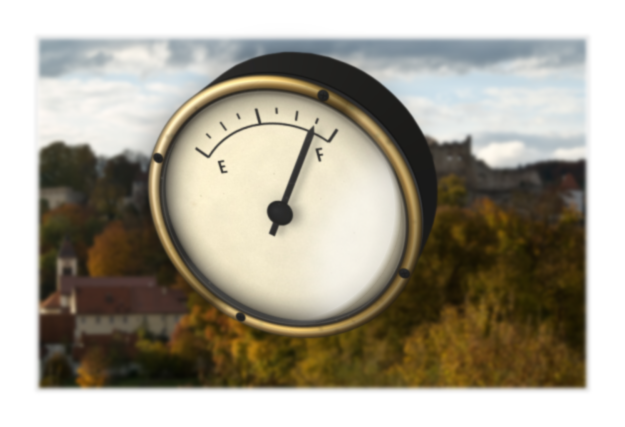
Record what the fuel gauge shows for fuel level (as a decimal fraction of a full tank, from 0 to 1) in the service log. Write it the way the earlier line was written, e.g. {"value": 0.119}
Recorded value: {"value": 0.875}
